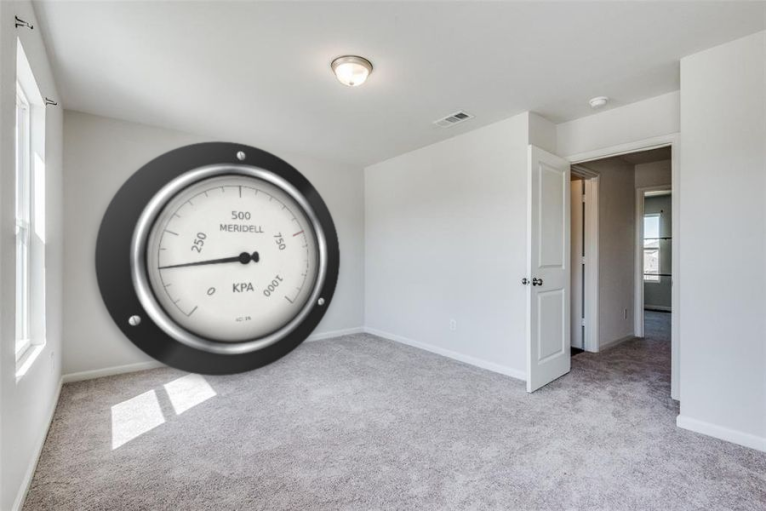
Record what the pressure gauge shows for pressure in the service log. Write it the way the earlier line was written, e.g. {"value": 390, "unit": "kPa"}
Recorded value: {"value": 150, "unit": "kPa"}
